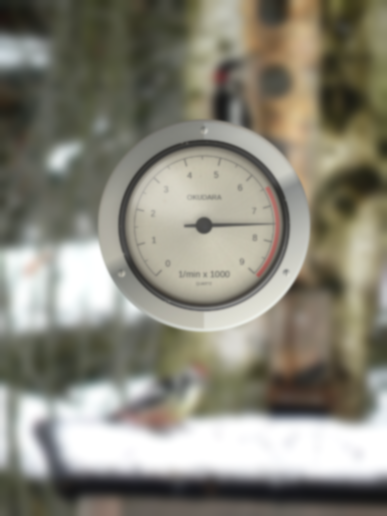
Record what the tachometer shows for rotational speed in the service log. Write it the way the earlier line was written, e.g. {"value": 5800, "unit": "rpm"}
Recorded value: {"value": 7500, "unit": "rpm"}
